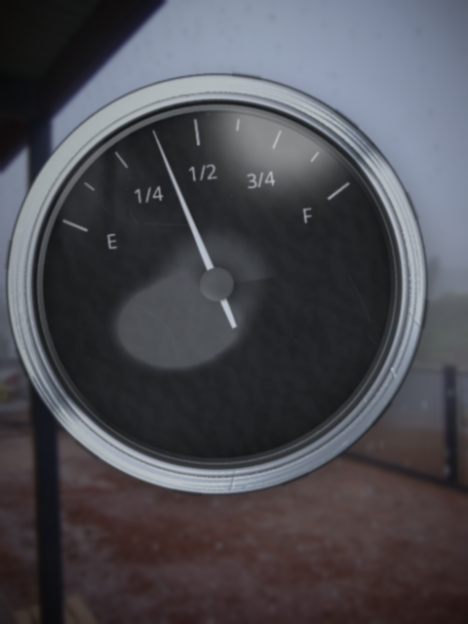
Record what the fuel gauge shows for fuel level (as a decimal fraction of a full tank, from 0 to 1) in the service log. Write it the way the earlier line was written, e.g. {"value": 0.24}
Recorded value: {"value": 0.375}
